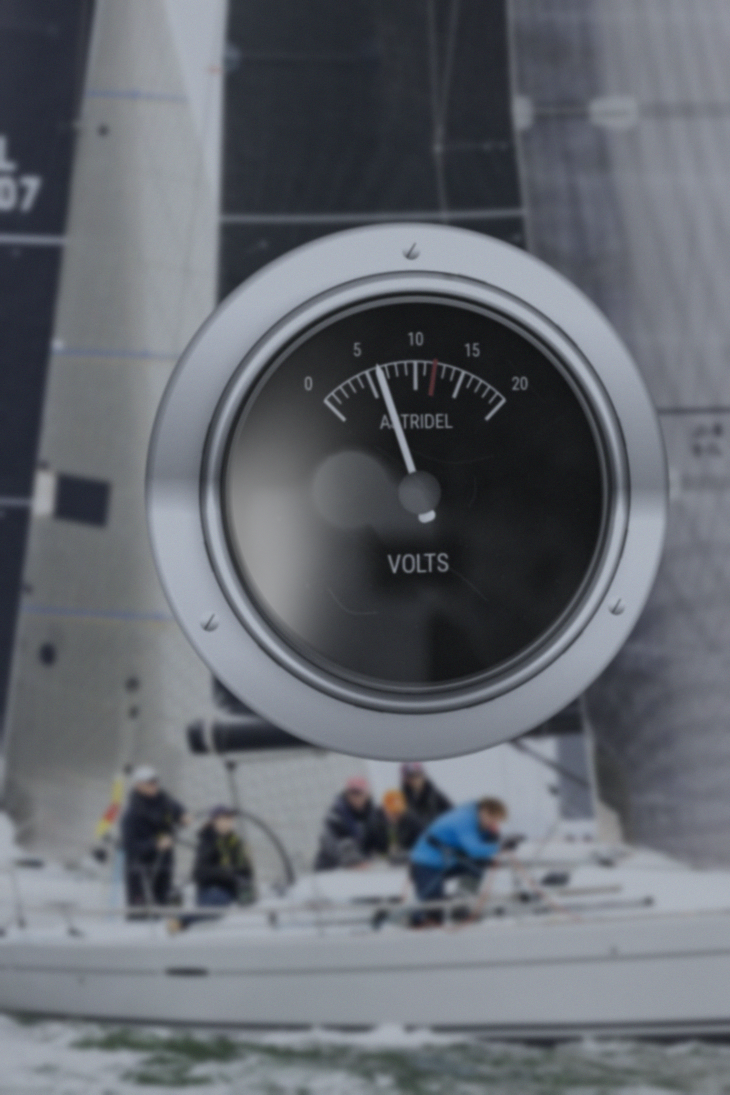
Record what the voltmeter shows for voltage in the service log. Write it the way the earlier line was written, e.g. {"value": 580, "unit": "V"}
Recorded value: {"value": 6, "unit": "V"}
